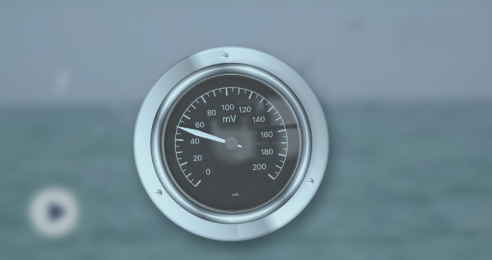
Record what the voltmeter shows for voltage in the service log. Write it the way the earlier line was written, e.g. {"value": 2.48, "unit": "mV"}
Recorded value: {"value": 50, "unit": "mV"}
